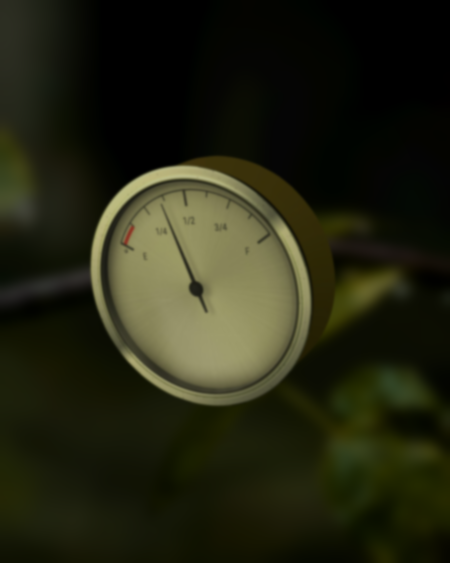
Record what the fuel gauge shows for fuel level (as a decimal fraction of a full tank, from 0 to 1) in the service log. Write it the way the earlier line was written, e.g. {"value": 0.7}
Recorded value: {"value": 0.375}
